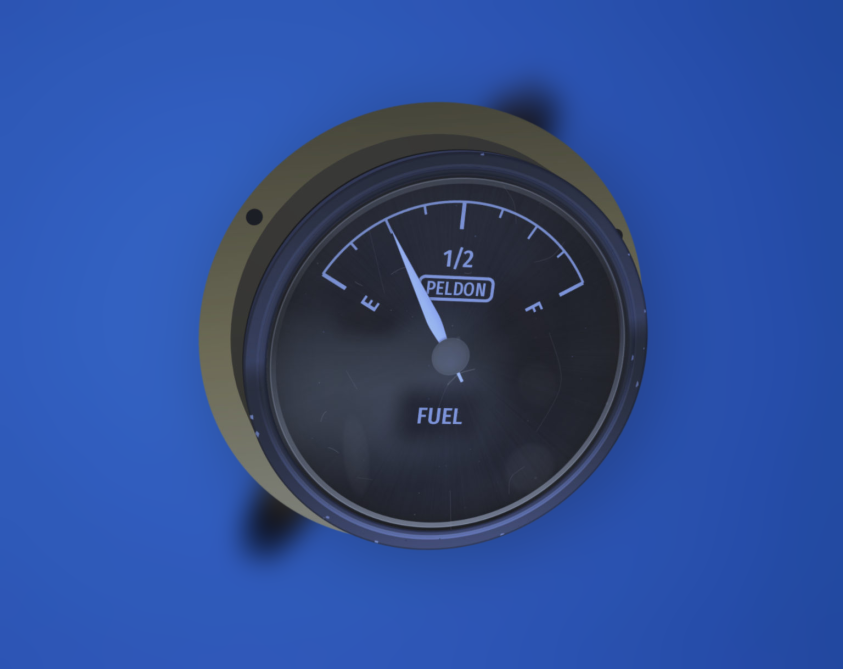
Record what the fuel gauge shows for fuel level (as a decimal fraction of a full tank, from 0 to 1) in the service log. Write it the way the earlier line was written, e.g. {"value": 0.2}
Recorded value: {"value": 0.25}
